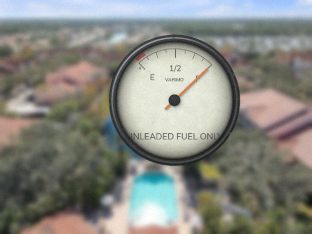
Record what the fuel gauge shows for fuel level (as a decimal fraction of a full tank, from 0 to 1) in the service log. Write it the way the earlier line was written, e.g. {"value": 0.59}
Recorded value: {"value": 1}
